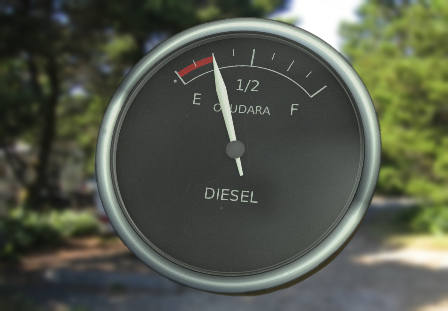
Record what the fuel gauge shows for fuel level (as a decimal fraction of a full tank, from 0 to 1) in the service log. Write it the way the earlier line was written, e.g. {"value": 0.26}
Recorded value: {"value": 0.25}
